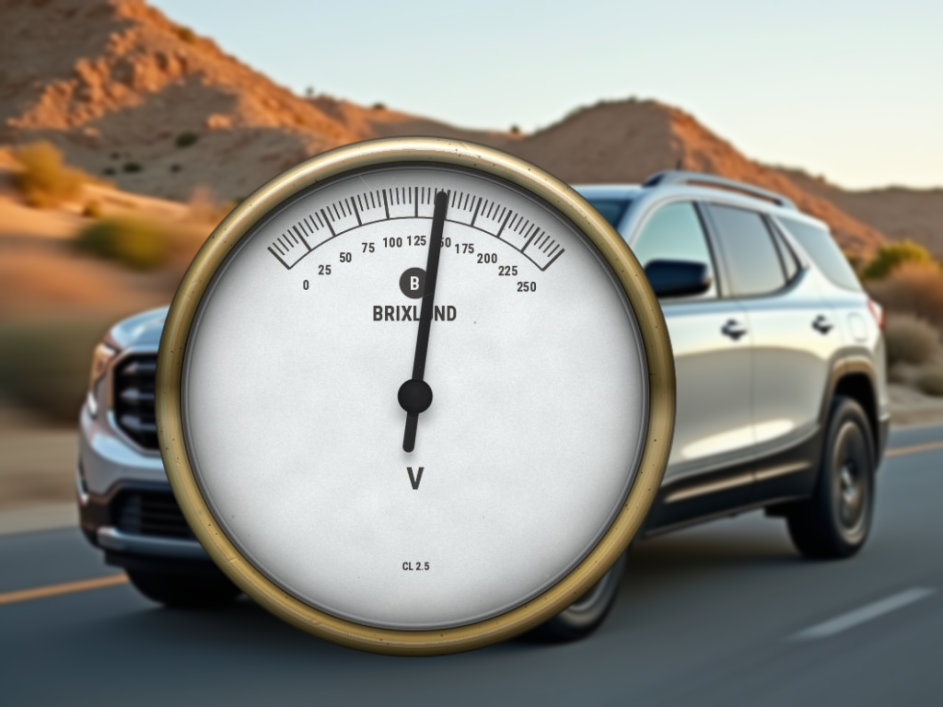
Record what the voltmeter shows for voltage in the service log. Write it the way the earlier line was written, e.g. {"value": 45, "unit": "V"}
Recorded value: {"value": 145, "unit": "V"}
